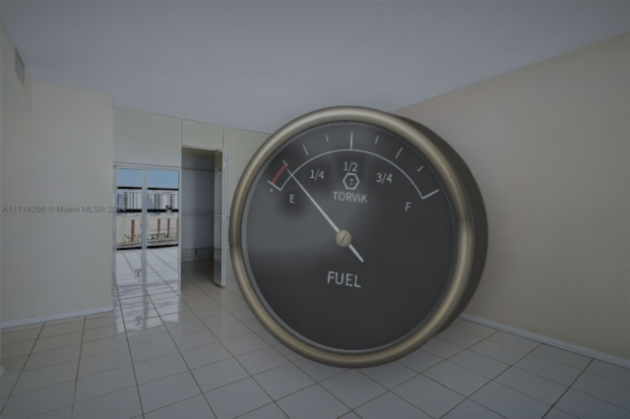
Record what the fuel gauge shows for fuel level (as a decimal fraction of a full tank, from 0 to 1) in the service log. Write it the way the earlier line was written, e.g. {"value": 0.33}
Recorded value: {"value": 0.125}
